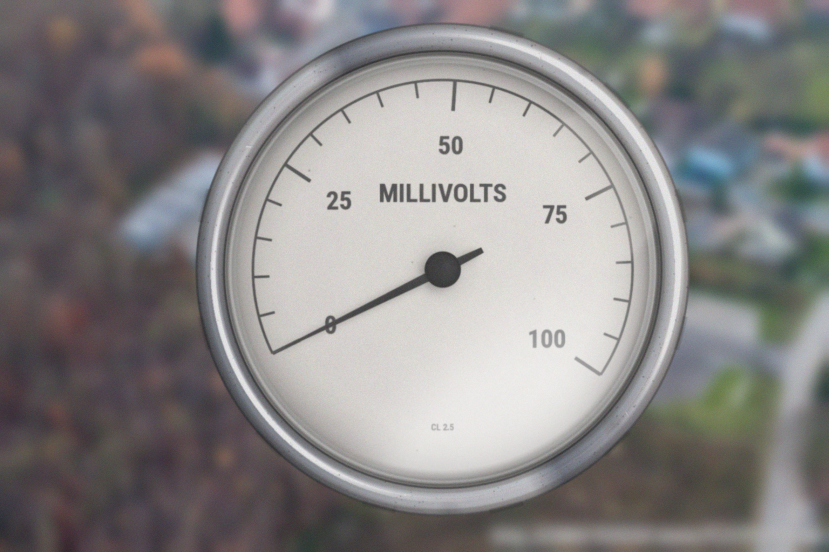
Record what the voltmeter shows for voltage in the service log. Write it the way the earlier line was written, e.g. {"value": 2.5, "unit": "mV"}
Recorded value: {"value": 0, "unit": "mV"}
